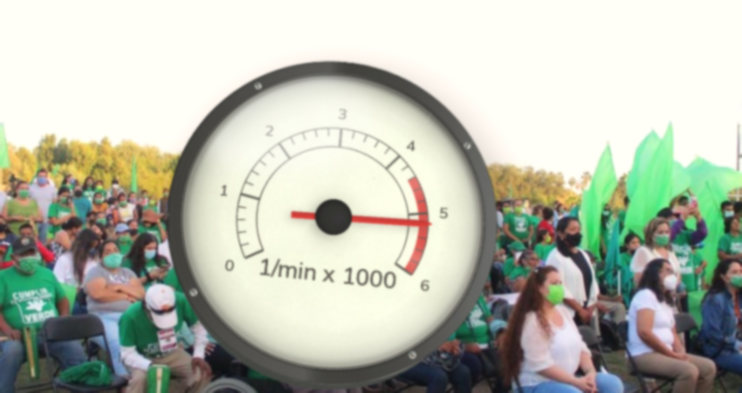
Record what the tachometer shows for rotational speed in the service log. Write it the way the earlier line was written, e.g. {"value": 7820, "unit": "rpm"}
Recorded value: {"value": 5200, "unit": "rpm"}
